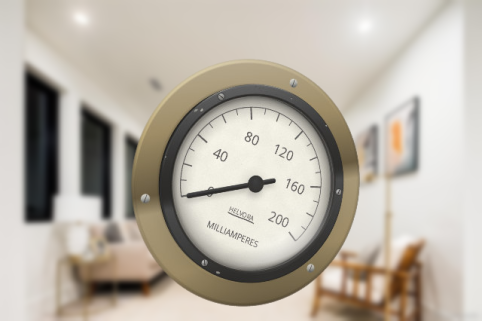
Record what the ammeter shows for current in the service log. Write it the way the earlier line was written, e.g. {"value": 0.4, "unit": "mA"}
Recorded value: {"value": 0, "unit": "mA"}
